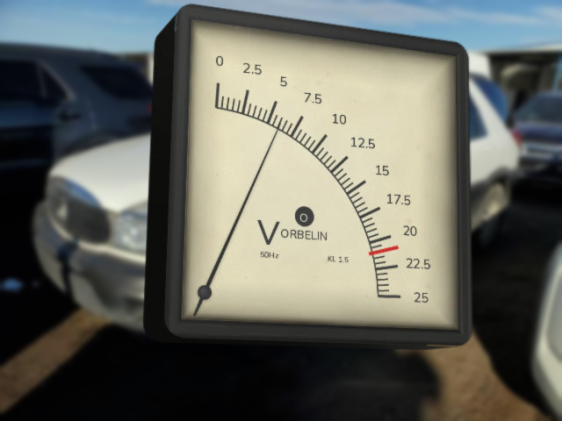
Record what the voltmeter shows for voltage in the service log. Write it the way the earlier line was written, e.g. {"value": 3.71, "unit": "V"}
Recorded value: {"value": 6, "unit": "V"}
